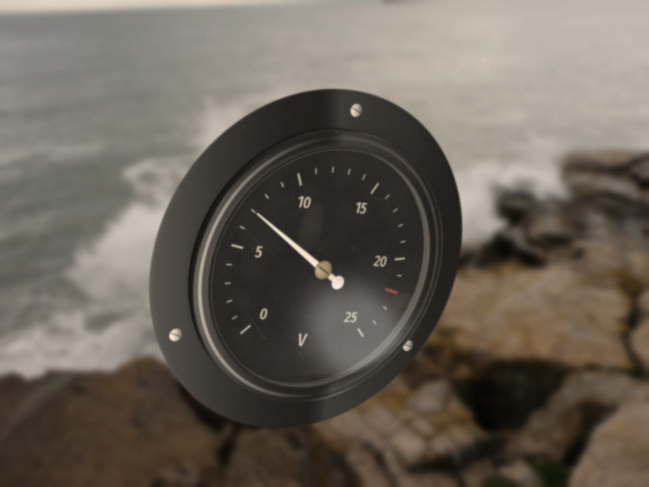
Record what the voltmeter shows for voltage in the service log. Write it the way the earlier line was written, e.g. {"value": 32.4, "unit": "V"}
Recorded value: {"value": 7, "unit": "V"}
